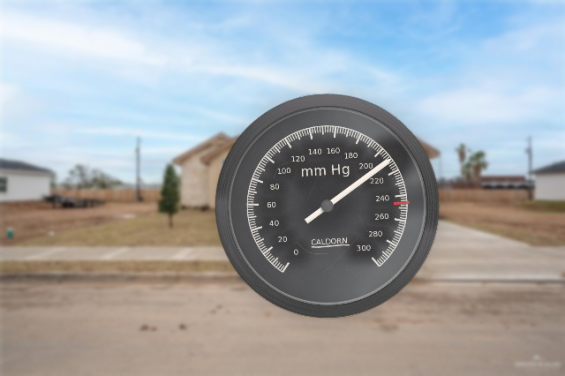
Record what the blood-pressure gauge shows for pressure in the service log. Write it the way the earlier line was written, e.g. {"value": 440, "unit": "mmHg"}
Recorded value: {"value": 210, "unit": "mmHg"}
